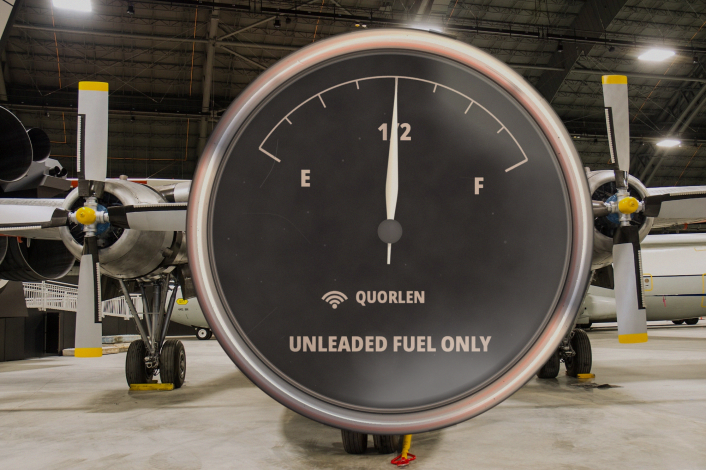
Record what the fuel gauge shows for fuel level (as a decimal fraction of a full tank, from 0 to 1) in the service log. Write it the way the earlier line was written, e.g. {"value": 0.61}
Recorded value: {"value": 0.5}
